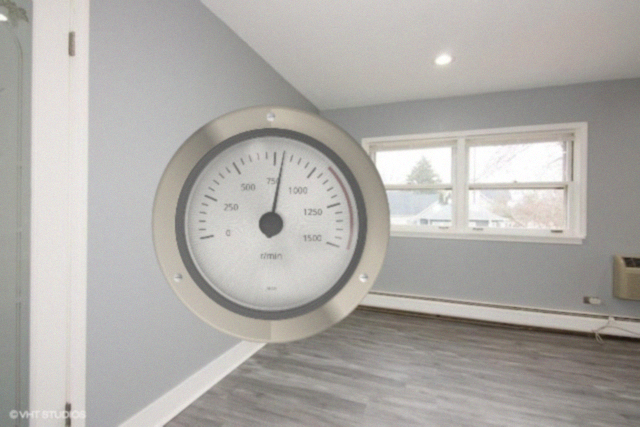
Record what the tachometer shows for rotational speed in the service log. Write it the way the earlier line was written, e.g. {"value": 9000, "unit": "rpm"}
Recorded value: {"value": 800, "unit": "rpm"}
